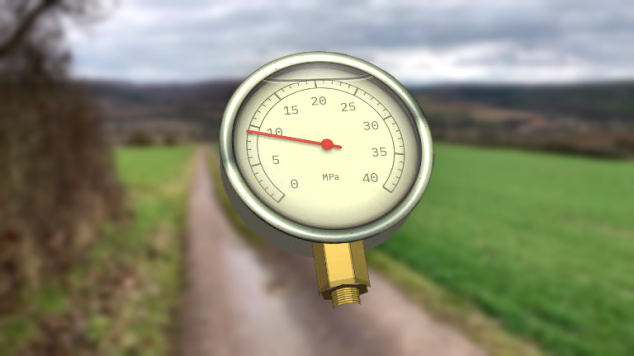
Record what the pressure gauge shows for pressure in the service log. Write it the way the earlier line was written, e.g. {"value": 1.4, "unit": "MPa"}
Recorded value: {"value": 9, "unit": "MPa"}
